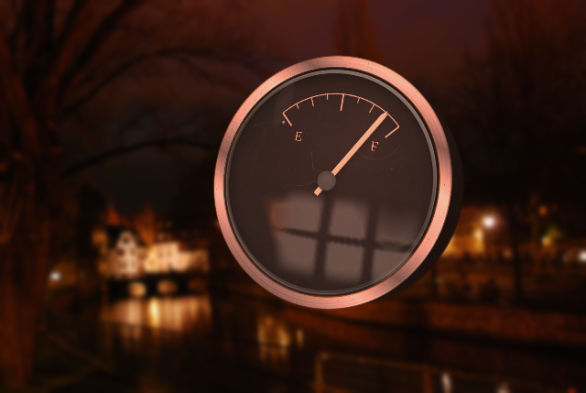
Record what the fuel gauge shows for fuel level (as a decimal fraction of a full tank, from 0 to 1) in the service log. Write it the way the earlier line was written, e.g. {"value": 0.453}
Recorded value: {"value": 0.875}
